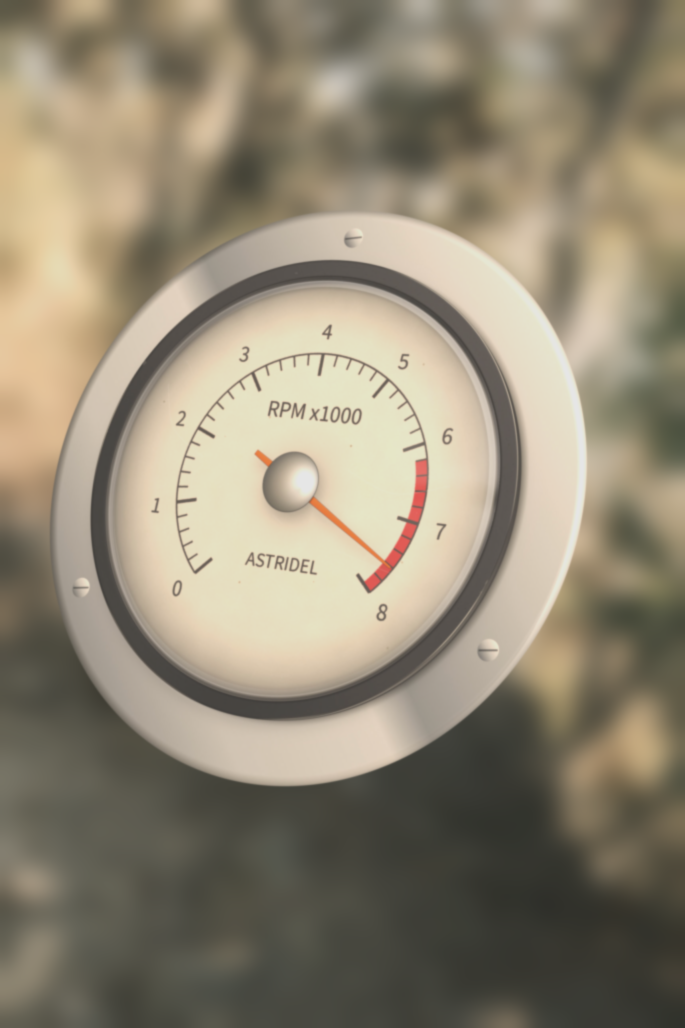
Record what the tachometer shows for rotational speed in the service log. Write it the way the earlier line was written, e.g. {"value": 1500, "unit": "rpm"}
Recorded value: {"value": 7600, "unit": "rpm"}
